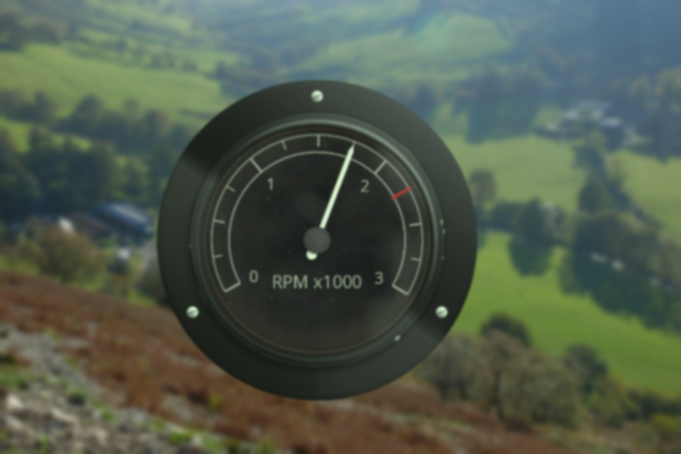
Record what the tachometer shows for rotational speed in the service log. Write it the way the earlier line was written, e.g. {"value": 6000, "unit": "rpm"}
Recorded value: {"value": 1750, "unit": "rpm"}
